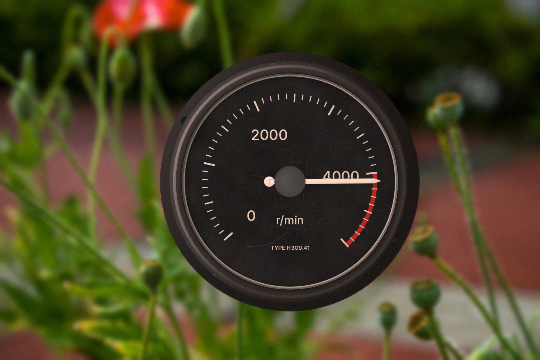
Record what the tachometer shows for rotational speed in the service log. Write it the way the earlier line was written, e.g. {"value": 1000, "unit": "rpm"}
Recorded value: {"value": 4100, "unit": "rpm"}
